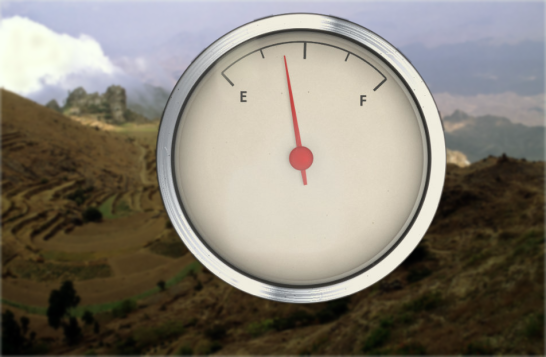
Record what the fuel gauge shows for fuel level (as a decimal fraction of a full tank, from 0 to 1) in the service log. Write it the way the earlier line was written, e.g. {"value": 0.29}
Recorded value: {"value": 0.375}
